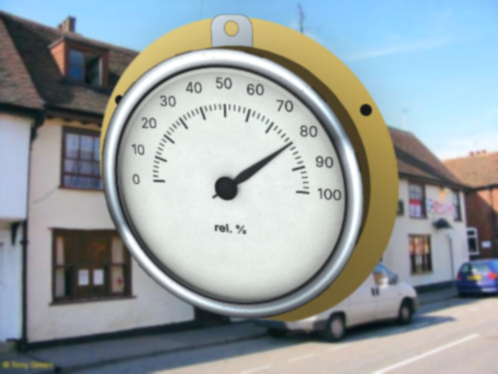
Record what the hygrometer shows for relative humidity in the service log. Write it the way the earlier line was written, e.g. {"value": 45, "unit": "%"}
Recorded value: {"value": 80, "unit": "%"}
